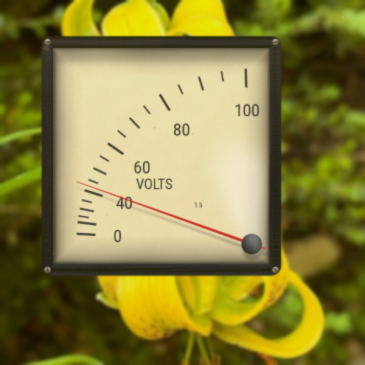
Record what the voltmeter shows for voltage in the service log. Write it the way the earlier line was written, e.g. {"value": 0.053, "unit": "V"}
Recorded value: {"value": 42.5, "unit": "V"}
